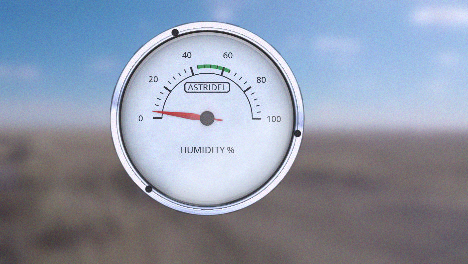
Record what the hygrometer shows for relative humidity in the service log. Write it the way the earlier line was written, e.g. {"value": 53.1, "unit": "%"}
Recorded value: {"value": 4, "unit": "%"}
